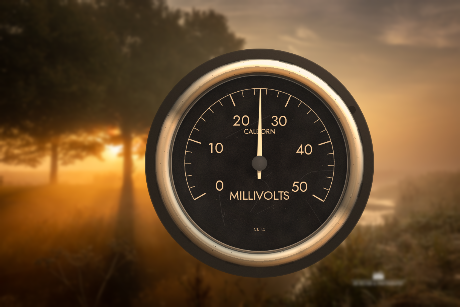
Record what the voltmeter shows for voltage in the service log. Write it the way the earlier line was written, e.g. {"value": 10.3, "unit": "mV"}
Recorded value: {"value": 25, "unit": "mV"}
